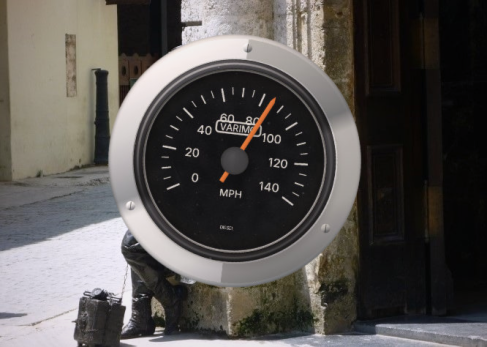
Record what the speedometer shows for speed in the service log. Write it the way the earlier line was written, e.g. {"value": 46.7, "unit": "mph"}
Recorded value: {"value": 85, "unit": "mph"}
